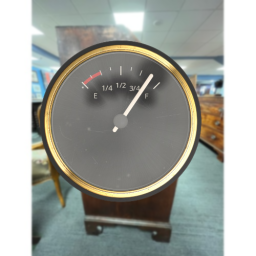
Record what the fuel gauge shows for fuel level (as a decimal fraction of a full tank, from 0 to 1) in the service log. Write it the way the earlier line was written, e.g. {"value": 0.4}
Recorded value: {"value": 0.875}
